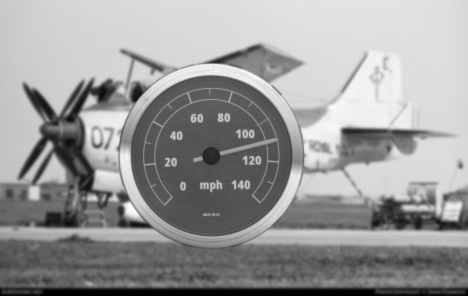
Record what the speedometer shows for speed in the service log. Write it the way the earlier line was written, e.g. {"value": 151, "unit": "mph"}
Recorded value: {"value": 110, "unit": "mph"}
